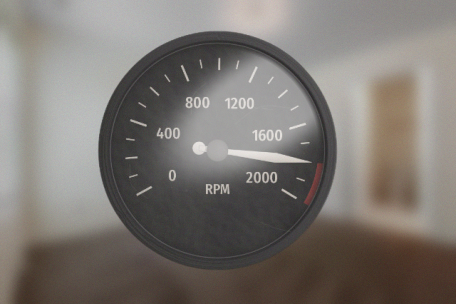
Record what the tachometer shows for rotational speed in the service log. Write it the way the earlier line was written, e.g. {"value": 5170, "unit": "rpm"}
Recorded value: {"value": 1800, "unit": "rpm"}
